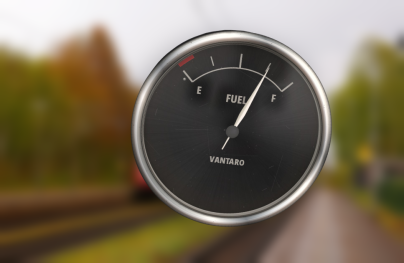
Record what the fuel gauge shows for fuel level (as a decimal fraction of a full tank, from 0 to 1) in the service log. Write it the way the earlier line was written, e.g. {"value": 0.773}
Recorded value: {"value": 0.75}
